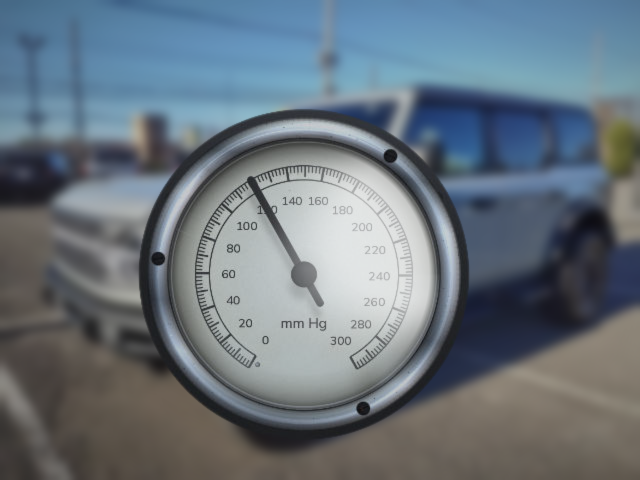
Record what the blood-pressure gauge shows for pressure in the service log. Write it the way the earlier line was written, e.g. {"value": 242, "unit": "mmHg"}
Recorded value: {"value": 120, "unit": "mmHg"}
